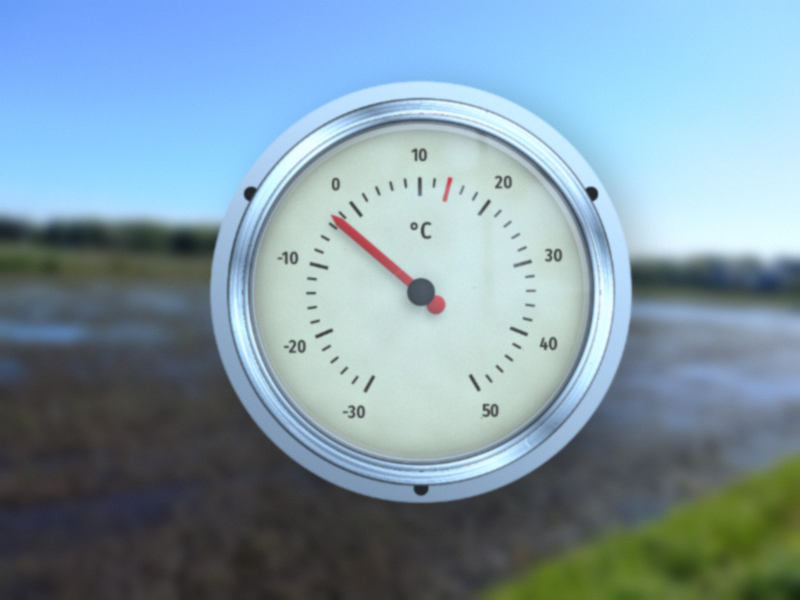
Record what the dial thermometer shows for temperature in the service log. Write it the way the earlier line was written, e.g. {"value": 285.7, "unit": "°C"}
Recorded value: {"value": -3, "unit": "°C"}
